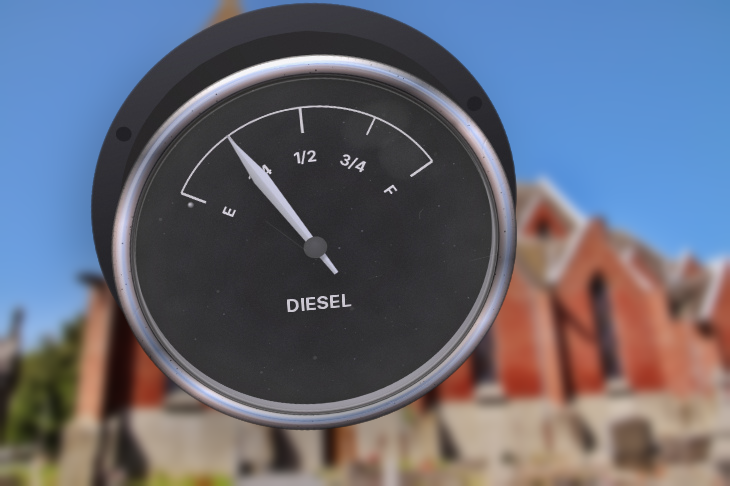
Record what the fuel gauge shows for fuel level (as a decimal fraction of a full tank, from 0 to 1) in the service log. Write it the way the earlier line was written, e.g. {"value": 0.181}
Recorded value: {"value": 0.25}
